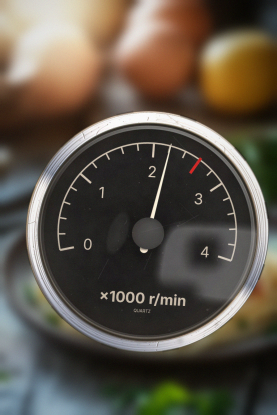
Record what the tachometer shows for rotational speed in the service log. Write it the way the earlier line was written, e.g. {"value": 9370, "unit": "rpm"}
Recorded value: {"value": 2200, "unit": "rpm"}
